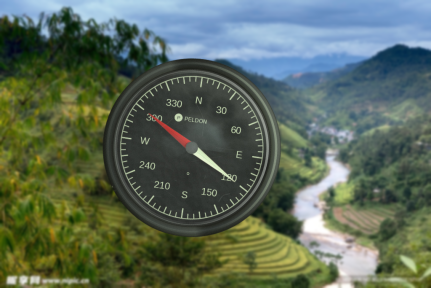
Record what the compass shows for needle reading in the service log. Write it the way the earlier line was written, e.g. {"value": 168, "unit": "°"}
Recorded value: {"value": 300, "unit": "°"}
